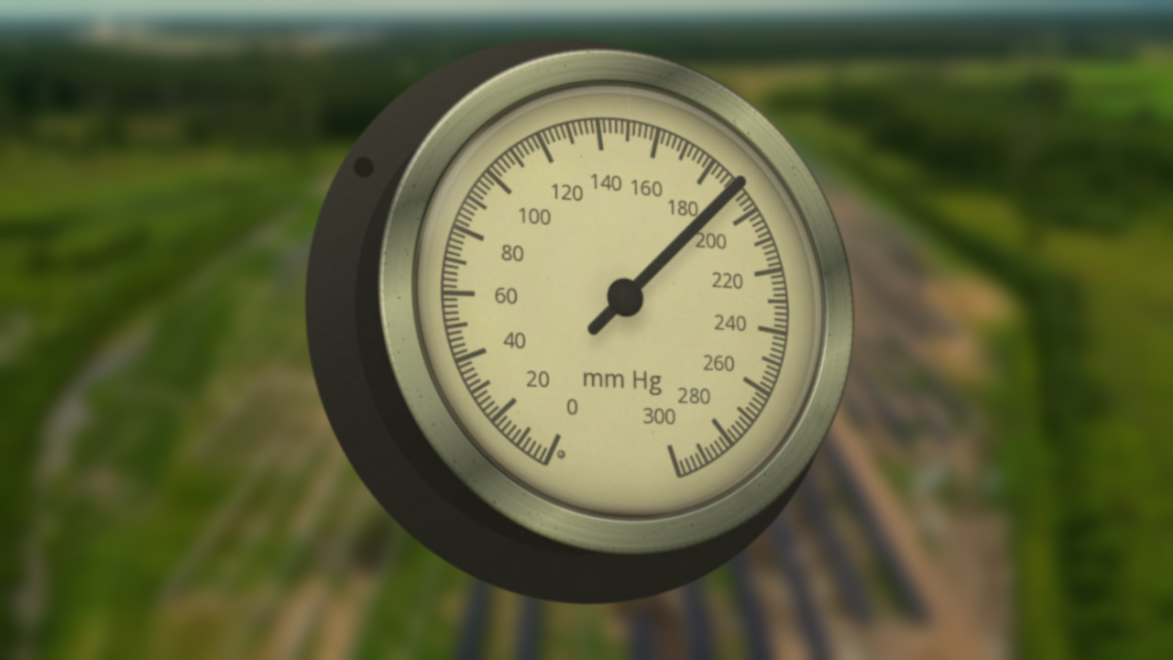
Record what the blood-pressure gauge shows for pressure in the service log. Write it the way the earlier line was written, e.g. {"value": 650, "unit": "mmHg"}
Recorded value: {"value": 190, "unit": "mmHg"}
